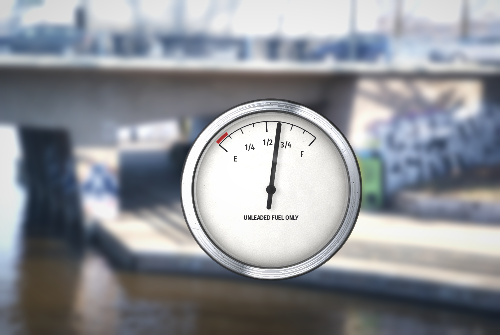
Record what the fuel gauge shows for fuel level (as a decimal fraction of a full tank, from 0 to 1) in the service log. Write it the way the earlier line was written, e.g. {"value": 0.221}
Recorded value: {"value": 0.625}
